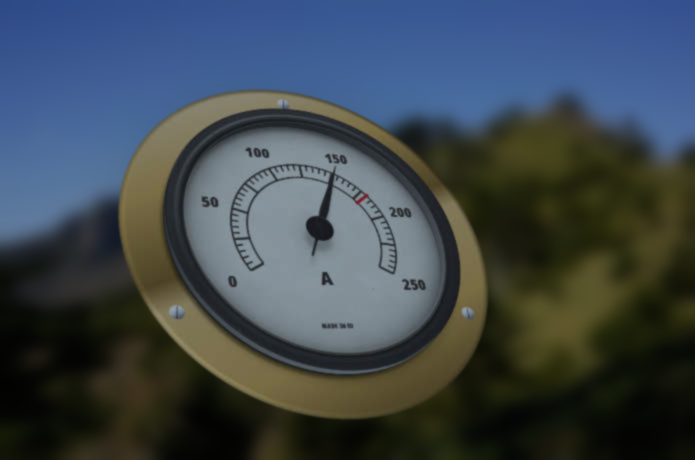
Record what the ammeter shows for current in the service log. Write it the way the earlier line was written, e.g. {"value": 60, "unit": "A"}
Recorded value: {"value": 150, "unit": "A"}
